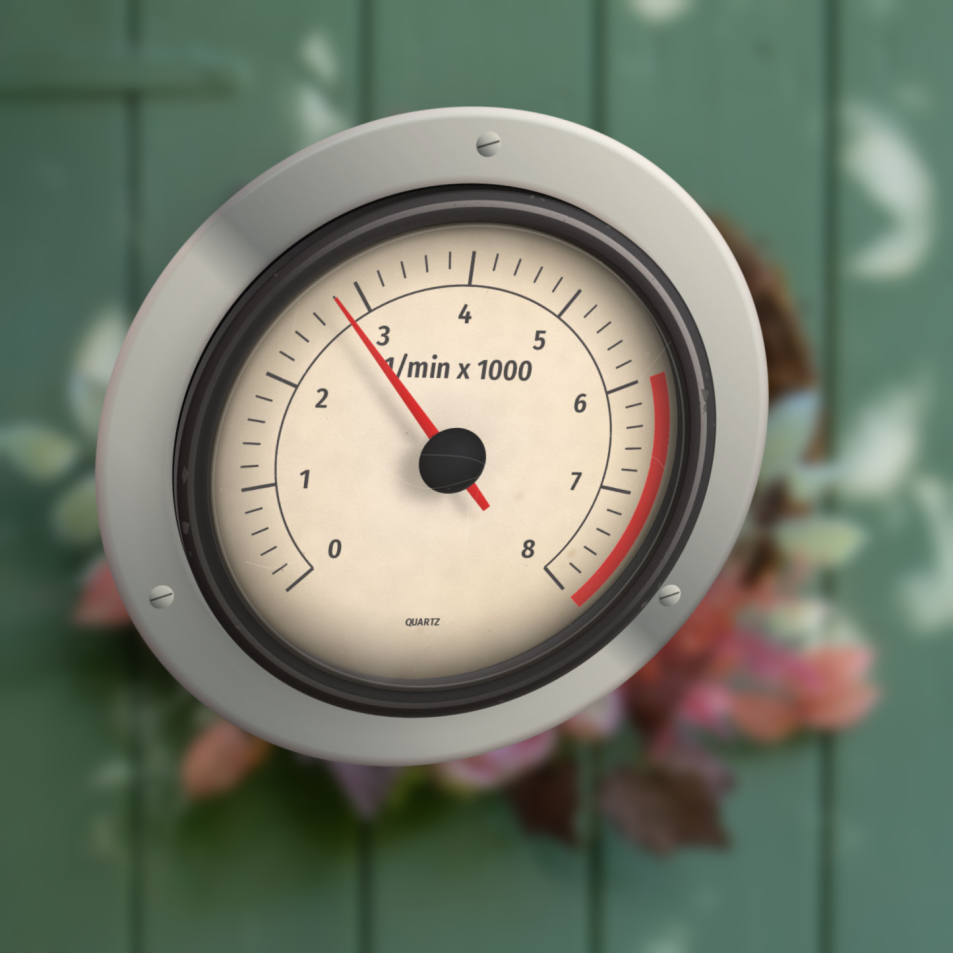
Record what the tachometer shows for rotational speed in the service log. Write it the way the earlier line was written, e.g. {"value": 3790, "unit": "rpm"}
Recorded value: {"value": 2800, "unit": "rpm"}
